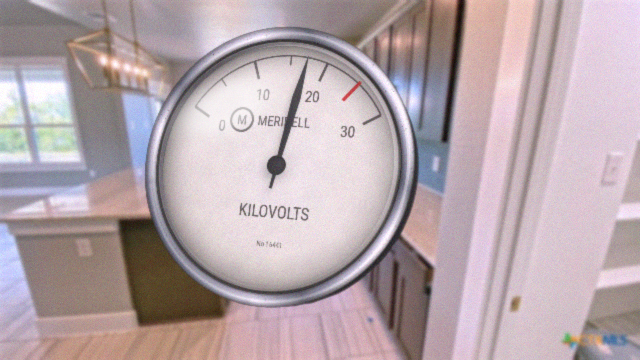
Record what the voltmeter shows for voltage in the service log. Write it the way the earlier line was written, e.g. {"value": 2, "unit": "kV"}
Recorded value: {"value": 17.5, "unit": "kV"}
